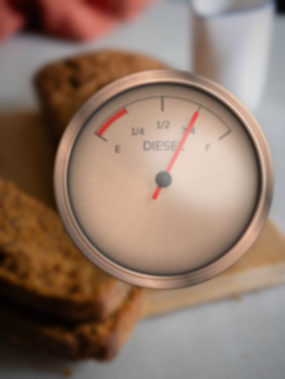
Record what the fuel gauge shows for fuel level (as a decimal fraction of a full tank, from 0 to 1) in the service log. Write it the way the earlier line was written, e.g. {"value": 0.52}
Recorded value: {"value": 0.75}
